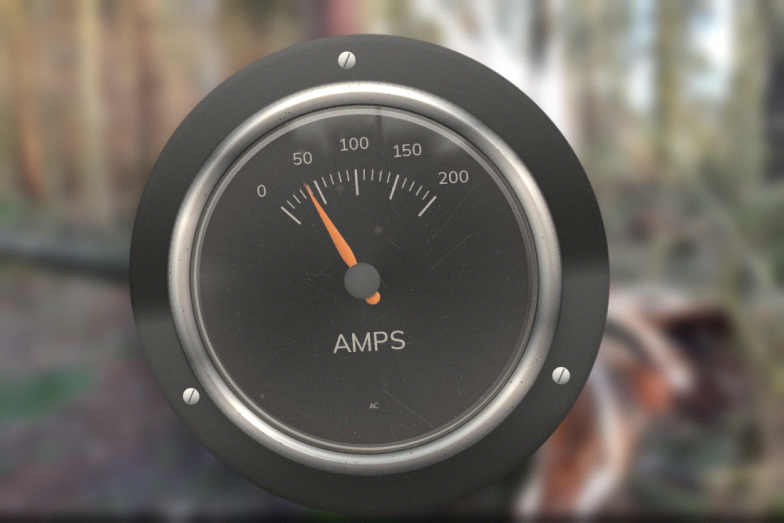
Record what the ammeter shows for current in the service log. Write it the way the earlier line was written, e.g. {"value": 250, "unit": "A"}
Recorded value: {"value": 40, "unit": "A"}
